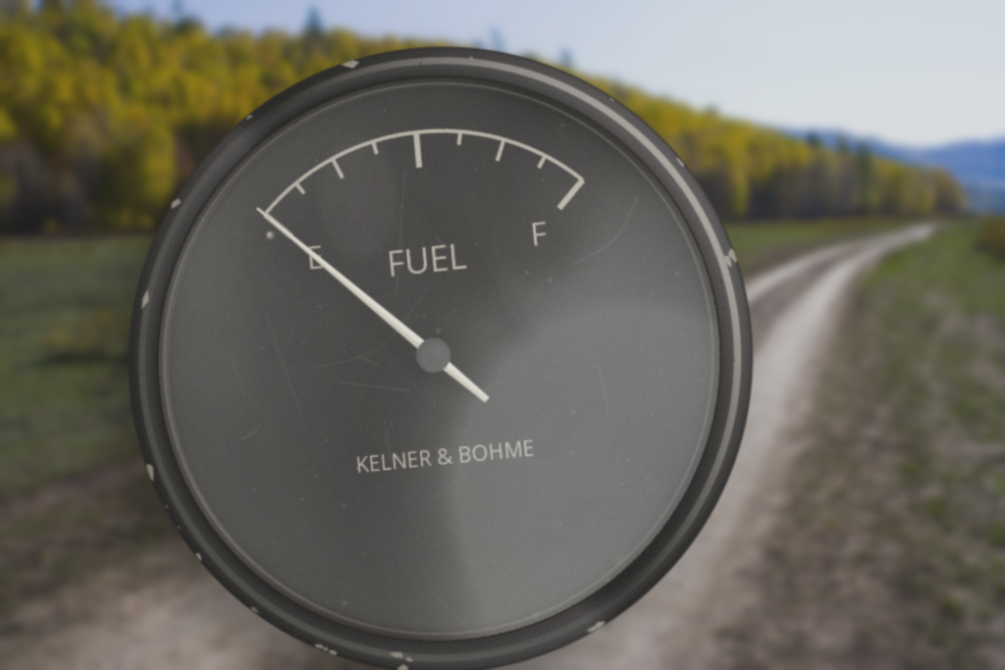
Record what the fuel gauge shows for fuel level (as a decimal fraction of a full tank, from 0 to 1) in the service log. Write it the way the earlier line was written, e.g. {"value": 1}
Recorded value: {"value": 0}
